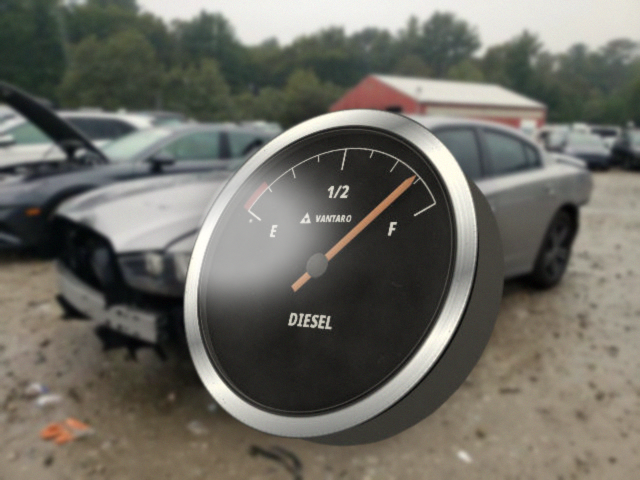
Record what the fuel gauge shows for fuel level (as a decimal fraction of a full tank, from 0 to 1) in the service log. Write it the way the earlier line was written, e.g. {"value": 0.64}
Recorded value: {"value": 0.875}
